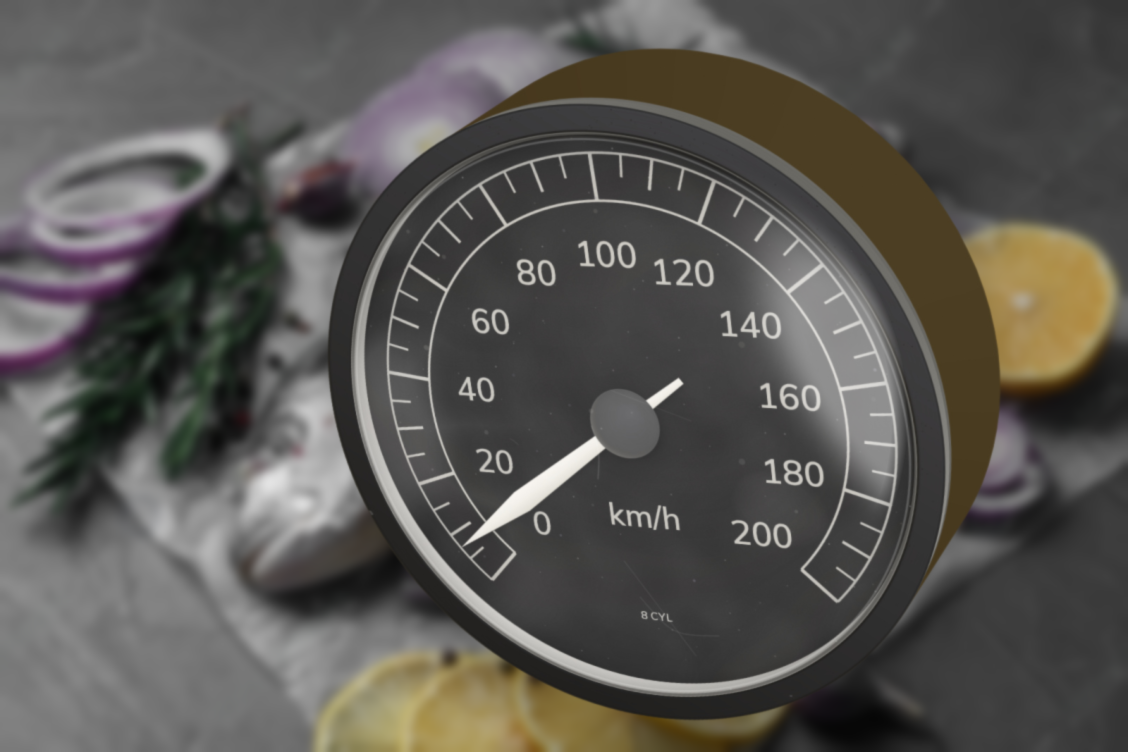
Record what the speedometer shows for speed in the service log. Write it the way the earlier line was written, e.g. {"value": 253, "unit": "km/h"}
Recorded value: {"value": 7.5, "unit": "km/h"}
